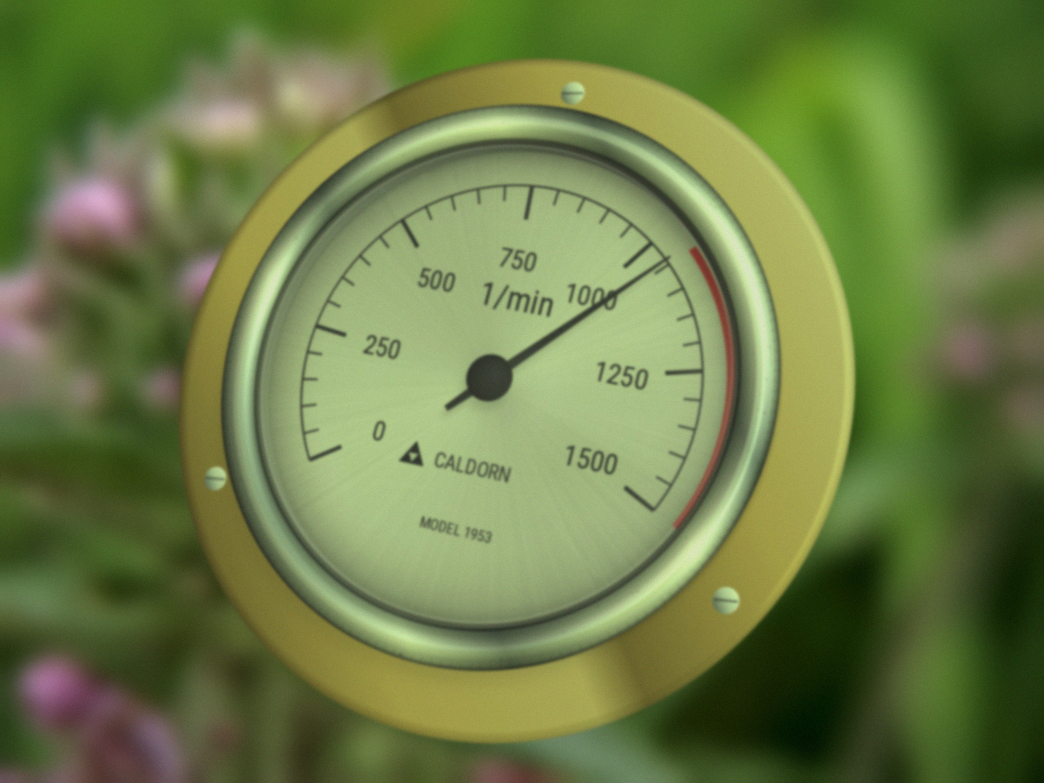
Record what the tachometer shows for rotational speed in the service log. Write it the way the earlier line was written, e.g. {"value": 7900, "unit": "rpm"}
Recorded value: {"value": 1050, "unit": "rpm"}
